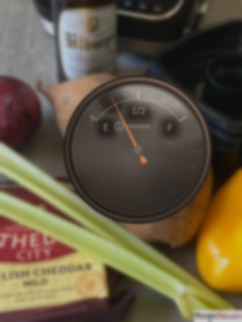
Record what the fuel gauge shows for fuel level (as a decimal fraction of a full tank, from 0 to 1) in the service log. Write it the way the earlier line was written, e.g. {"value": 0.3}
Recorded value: {"value": 0.25}
